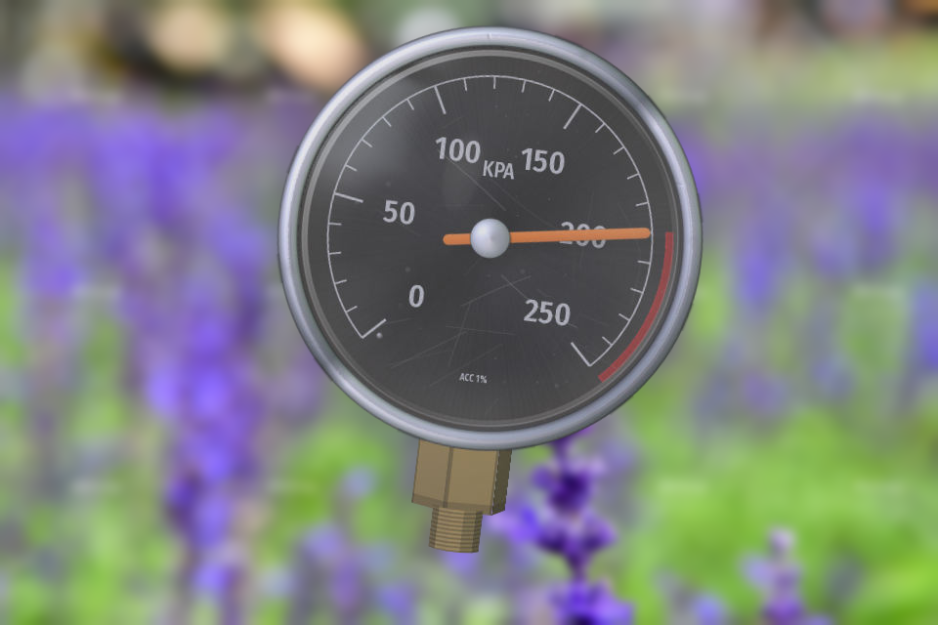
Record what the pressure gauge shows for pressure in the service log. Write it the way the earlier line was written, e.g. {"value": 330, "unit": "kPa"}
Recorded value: {"value": 200, "unit": "kPa"}
